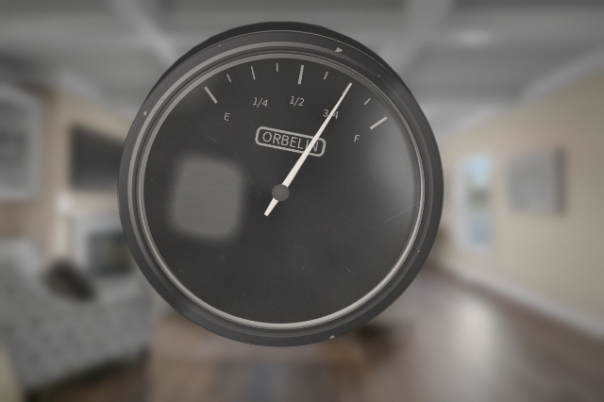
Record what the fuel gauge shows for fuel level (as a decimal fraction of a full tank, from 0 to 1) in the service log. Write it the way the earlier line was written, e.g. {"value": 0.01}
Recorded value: {"value": 0.75}
